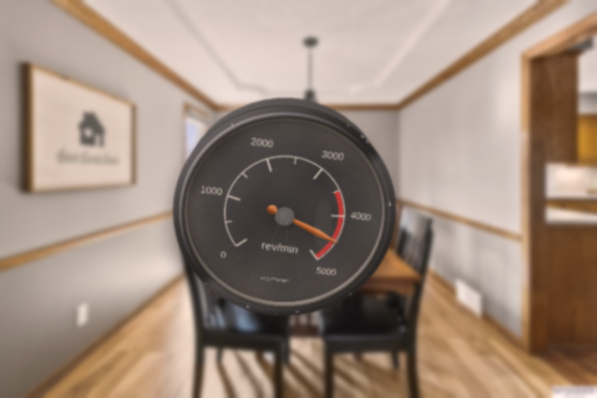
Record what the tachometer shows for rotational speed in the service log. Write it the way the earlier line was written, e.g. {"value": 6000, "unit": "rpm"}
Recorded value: {"value": 4500, "unit": "rpm"}
